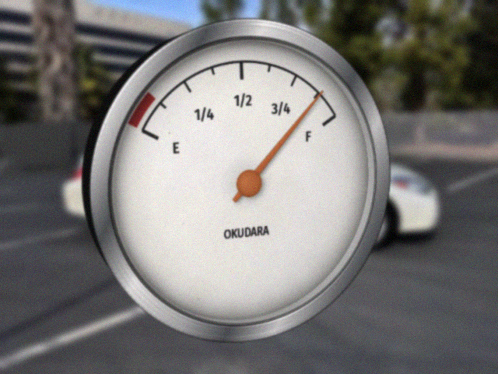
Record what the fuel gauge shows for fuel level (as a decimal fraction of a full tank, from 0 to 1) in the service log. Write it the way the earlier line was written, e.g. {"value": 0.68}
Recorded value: {"value": 0.875}
